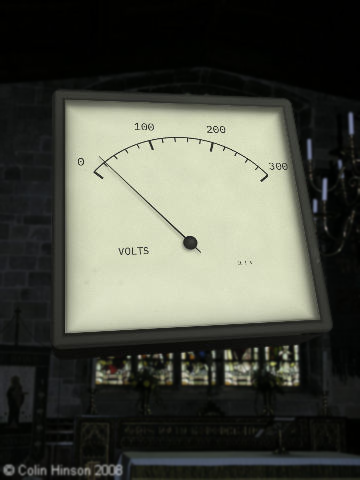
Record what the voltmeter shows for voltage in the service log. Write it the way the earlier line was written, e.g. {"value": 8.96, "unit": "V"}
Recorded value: {"value": 20, "unit": "V"}
